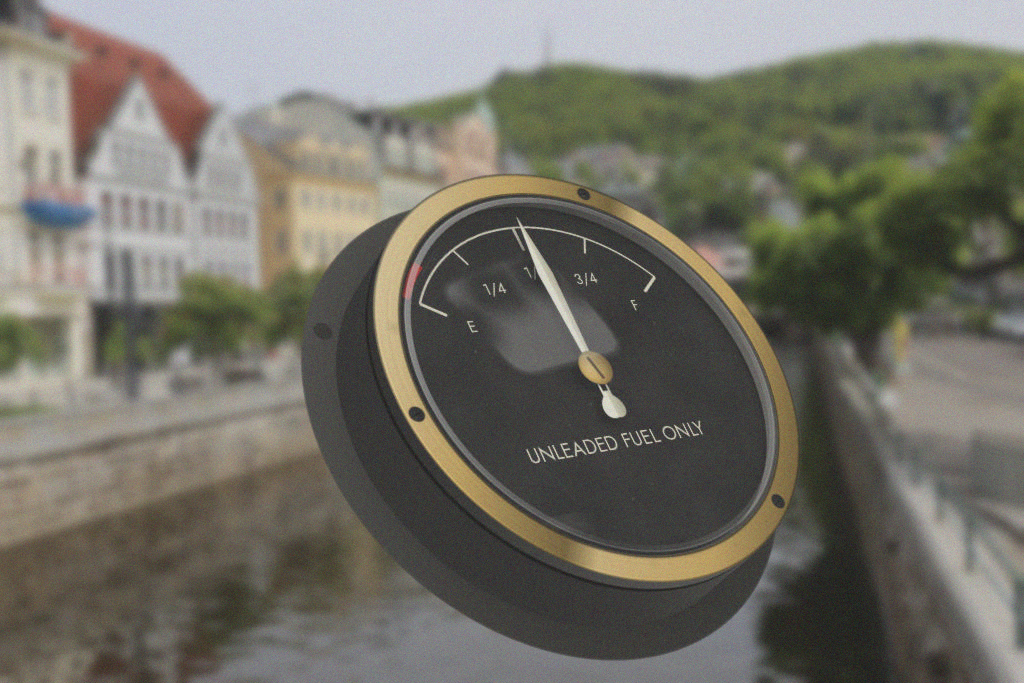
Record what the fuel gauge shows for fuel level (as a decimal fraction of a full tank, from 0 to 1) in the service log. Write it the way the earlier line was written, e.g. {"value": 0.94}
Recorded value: {"value": 0.5}
